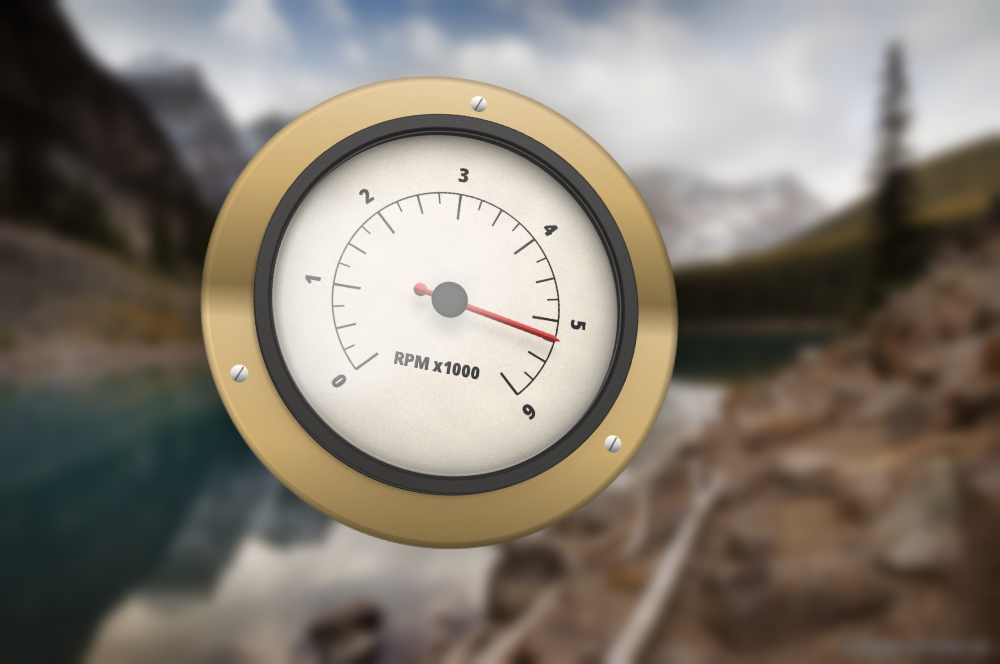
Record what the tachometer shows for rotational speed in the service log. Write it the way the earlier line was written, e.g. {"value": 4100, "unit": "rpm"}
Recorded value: {"value": 5250, "unit": "rpm"}
